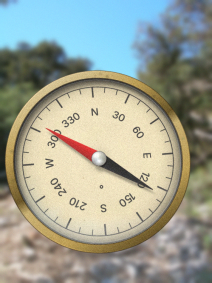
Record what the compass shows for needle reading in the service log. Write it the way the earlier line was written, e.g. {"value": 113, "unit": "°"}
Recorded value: {"value": 305, "unit": "°"}
